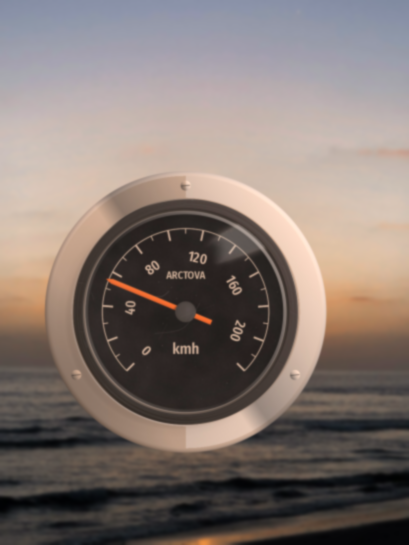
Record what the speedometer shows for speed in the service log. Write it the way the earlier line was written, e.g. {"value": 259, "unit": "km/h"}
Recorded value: {"value": 55, "unit": "km/h"}
